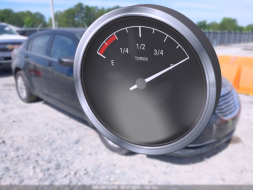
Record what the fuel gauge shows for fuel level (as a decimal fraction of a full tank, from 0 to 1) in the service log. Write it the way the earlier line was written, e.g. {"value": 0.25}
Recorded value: {"value": 1}
